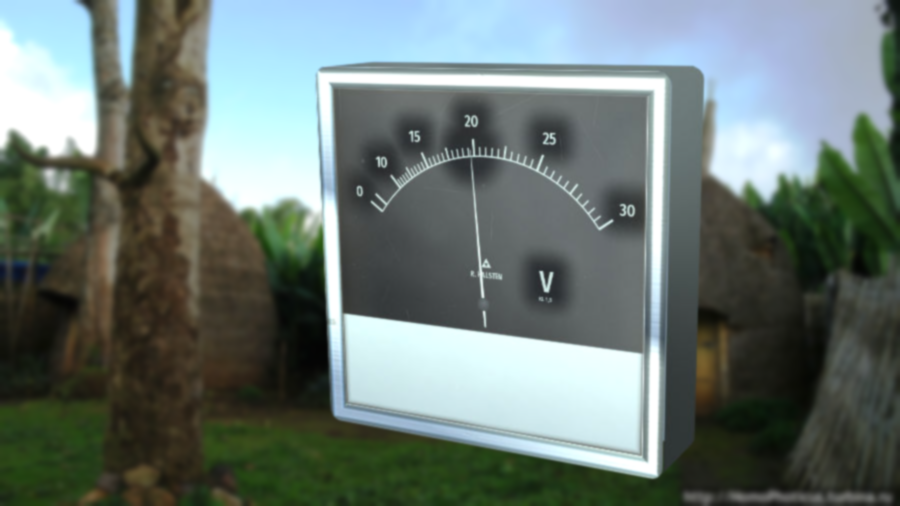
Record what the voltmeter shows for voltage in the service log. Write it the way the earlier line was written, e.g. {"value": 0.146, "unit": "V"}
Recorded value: {"value": 20, "unit": "V"}
